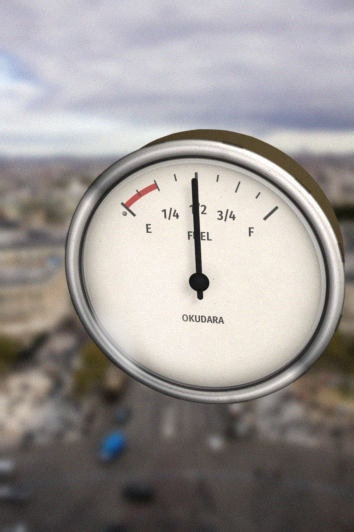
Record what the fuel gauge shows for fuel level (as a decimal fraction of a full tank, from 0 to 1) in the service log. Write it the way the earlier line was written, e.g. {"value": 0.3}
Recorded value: {"value": 0.5}
